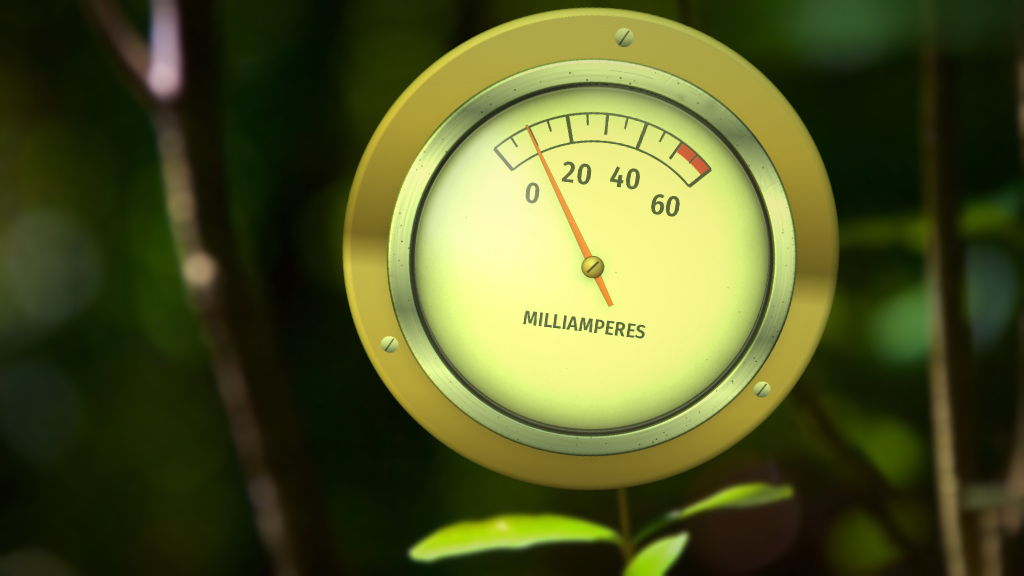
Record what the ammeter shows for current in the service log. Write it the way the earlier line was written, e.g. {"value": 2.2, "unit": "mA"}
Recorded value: {"value": 10, "unit": "mA"}
